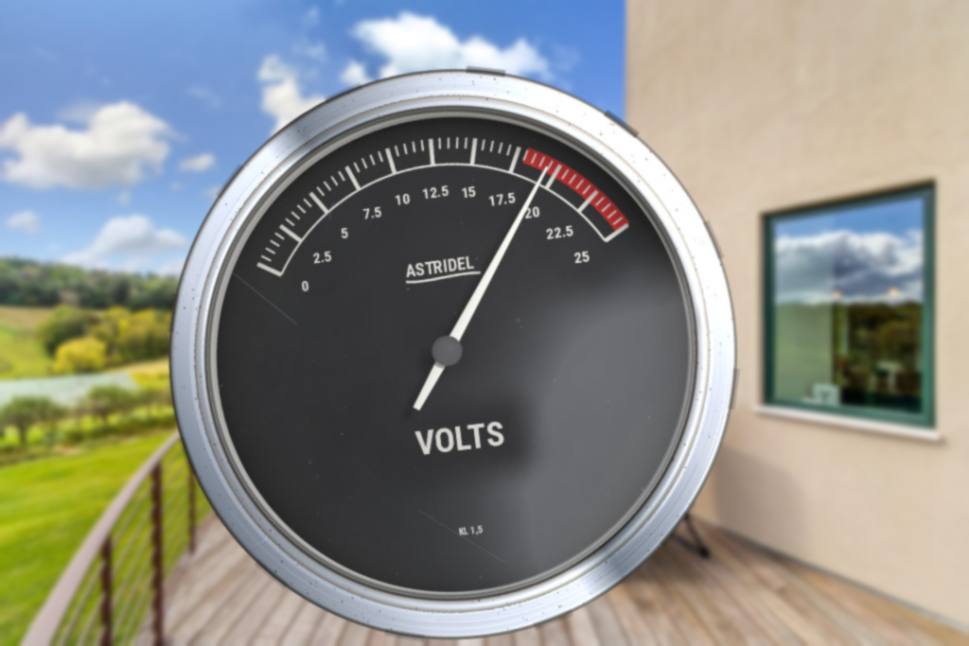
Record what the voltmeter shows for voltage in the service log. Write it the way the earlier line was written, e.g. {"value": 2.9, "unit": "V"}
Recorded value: {"value": 19.5, "unit": "V"}
